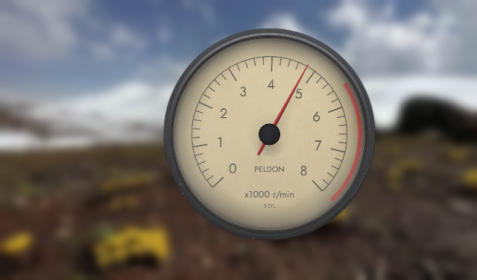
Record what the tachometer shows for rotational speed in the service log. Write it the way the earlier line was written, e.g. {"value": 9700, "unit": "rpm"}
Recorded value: {"value": 4800, "unit": "rpm"}
